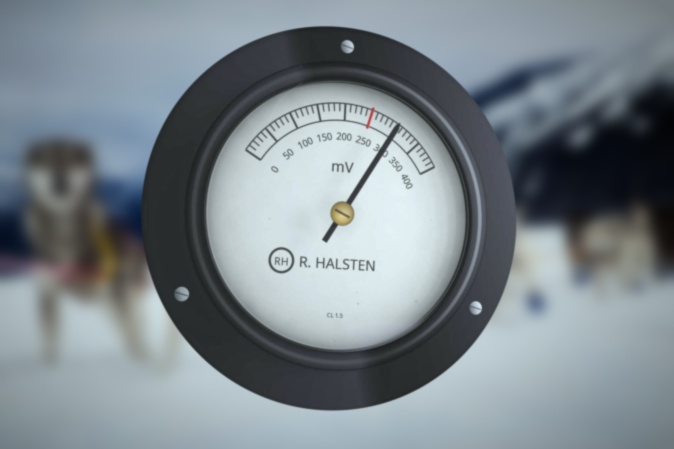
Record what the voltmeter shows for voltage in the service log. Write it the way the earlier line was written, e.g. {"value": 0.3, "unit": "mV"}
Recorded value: {"value": 300, "unit": "mV"}
